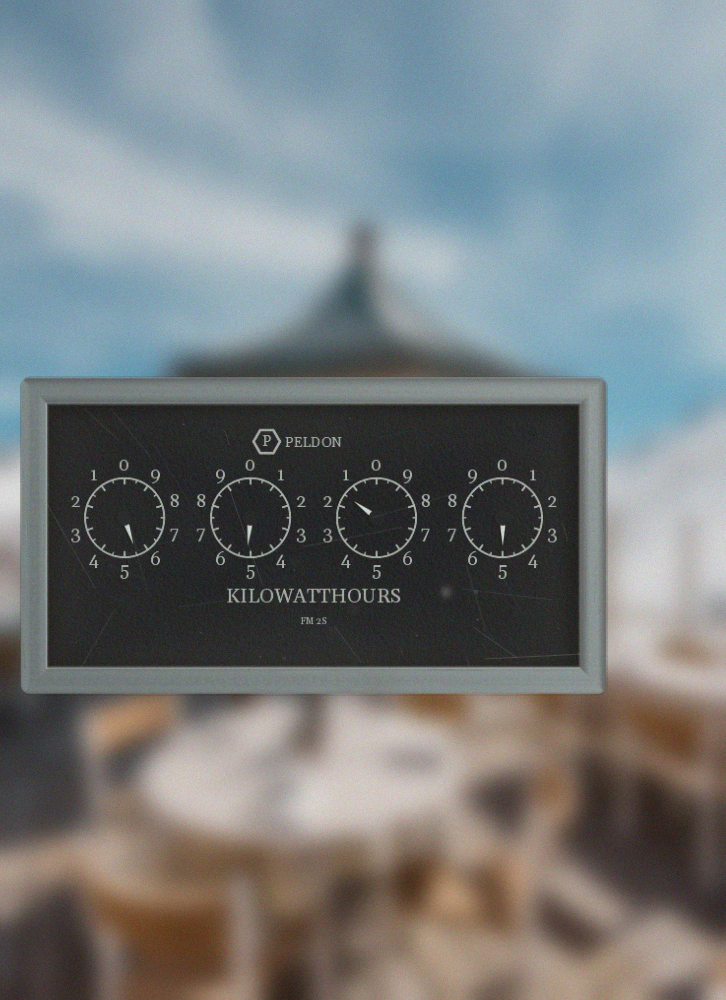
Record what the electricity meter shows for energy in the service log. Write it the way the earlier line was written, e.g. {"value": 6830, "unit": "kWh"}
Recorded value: {"value": 5515, "unit": "kWh"}
